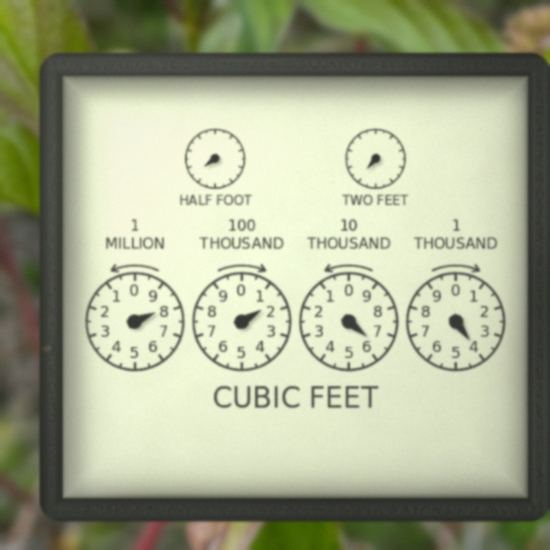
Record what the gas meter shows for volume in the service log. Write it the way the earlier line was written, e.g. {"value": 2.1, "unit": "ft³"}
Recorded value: {"value": 816400, "unit": "ft³"}
